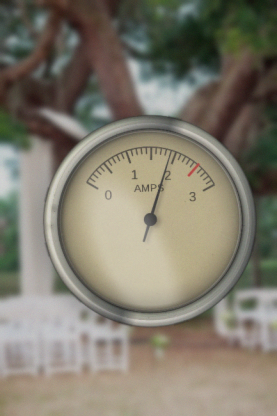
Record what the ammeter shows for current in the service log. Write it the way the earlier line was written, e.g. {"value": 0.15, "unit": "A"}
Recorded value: {"value": 1.9, "unit": "A"}
